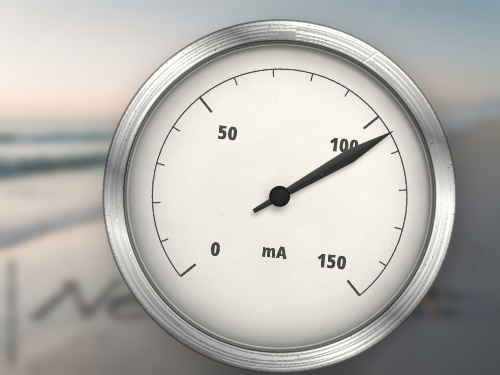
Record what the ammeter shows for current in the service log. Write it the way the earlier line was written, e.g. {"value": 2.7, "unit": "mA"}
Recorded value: {"value": 105, "unit": "mA"}
